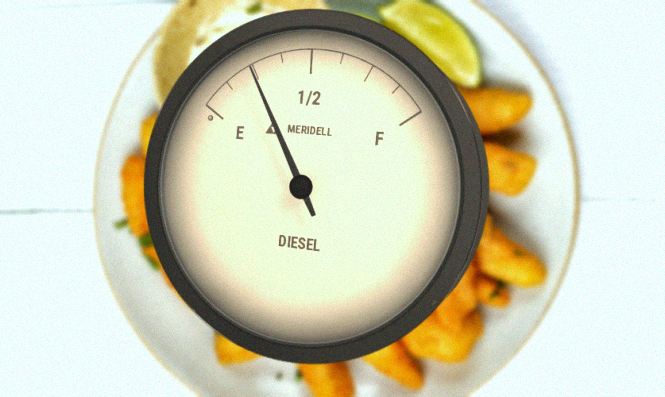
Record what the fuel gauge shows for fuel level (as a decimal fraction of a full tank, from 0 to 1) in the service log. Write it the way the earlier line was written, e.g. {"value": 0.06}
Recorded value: {"value": 0.25}
